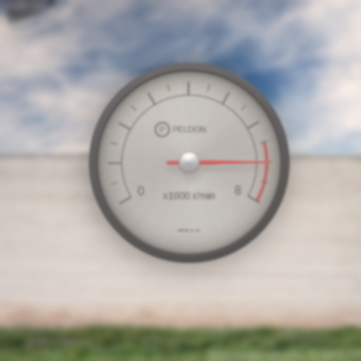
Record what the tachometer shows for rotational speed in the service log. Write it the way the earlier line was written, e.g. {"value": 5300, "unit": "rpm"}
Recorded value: {"value": 7000, "unit": "rpm"}
